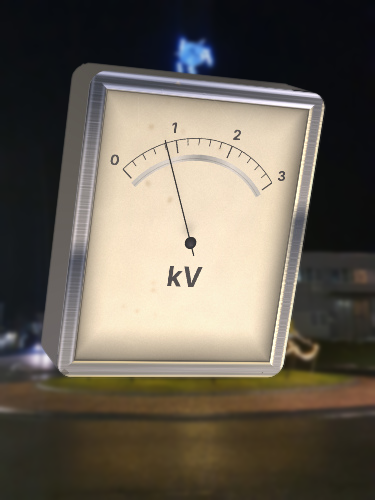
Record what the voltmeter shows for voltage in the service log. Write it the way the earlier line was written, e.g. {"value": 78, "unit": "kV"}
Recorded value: {"value": 0.8, "unit": "kV"}
